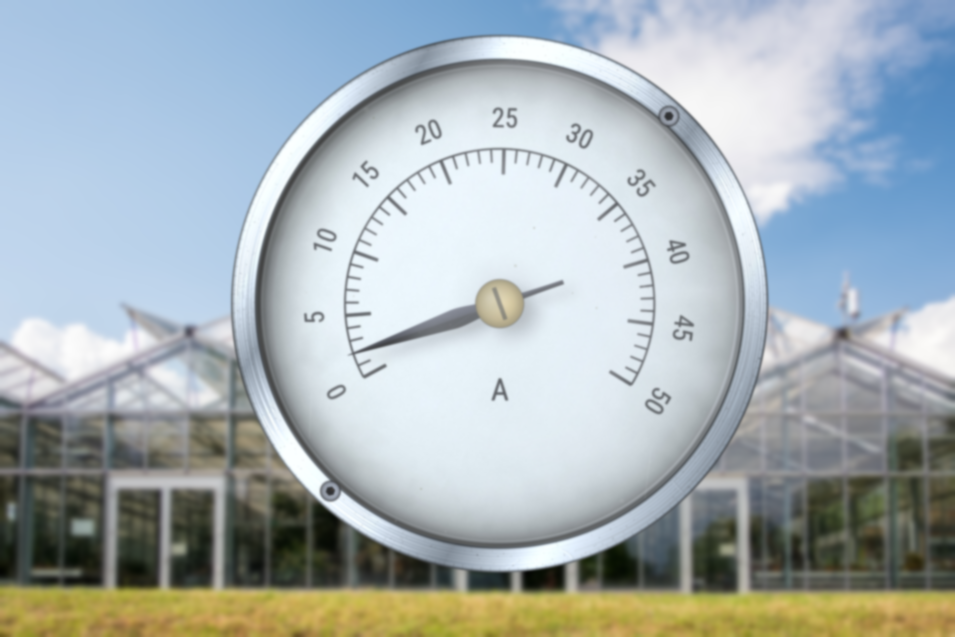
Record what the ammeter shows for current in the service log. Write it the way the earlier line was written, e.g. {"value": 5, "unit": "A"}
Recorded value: {"value": 2, "unit": "A"}
